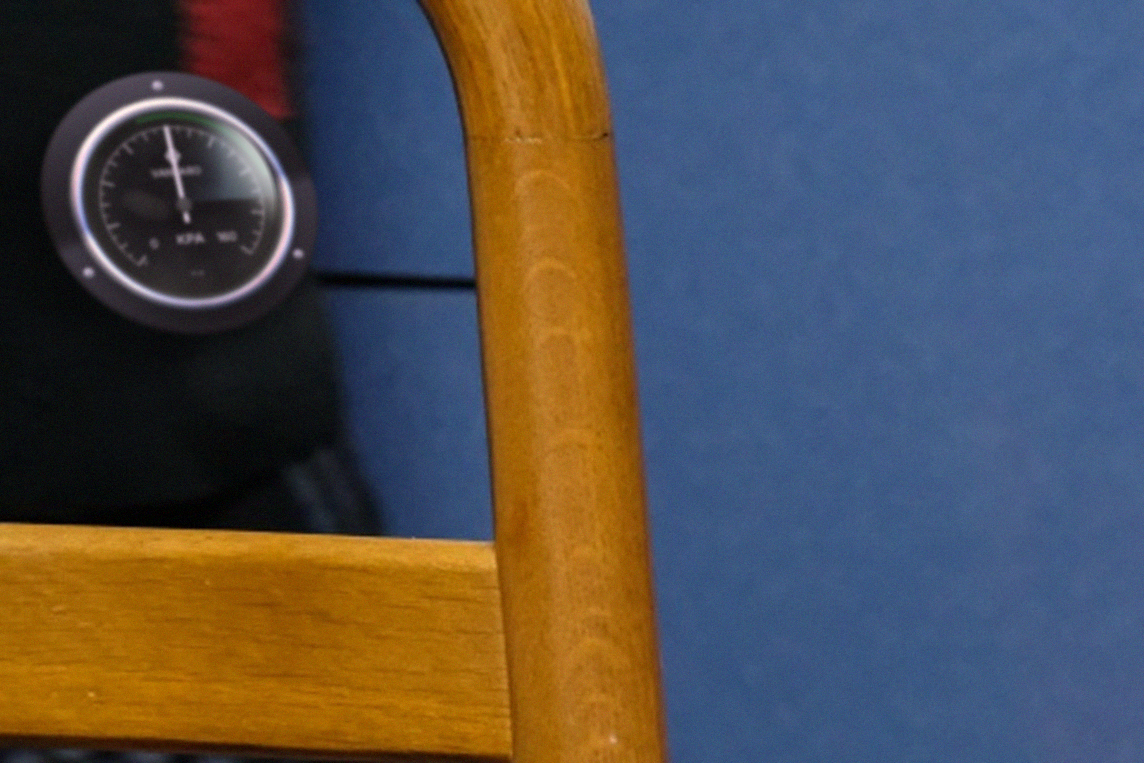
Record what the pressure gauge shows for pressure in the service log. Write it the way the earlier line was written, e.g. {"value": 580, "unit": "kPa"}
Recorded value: {"value": 80, "unit": "kPa"}
